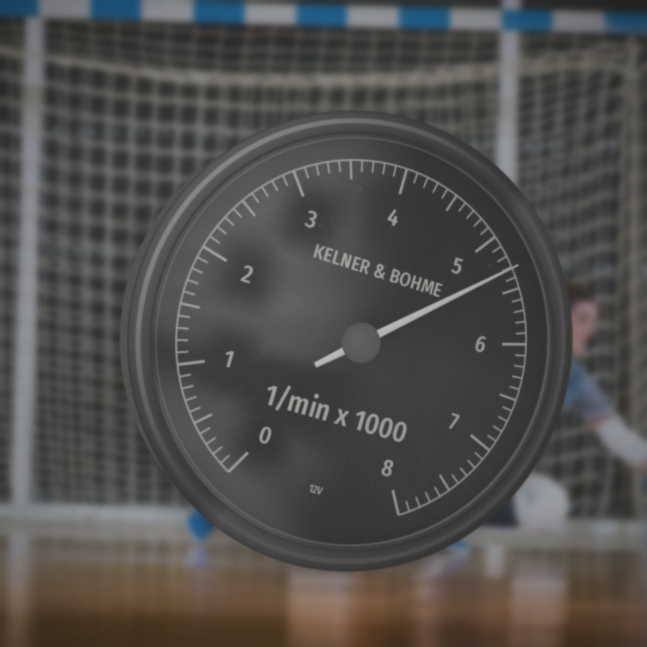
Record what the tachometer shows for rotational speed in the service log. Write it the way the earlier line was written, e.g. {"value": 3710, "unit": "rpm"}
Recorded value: {"value": 5300, "unit": "rpm"}
